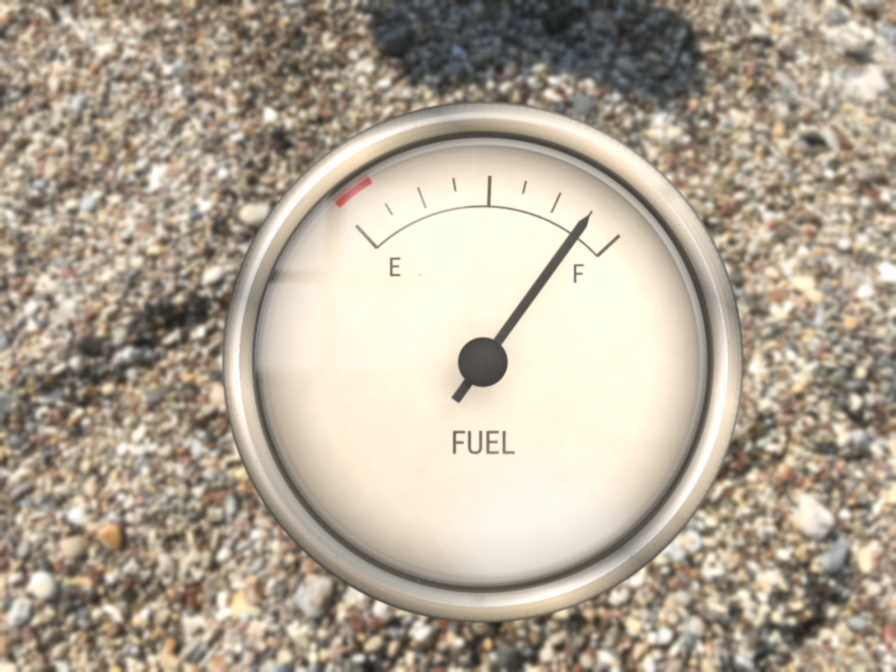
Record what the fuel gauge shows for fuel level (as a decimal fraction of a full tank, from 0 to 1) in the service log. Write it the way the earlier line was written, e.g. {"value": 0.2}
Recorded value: {"value": 0.875}
